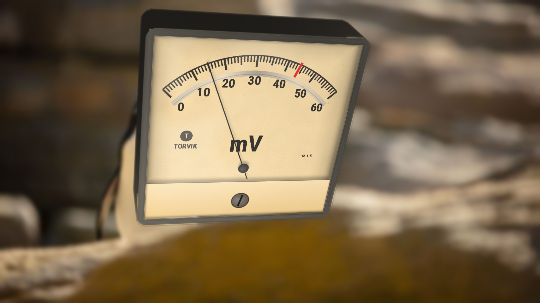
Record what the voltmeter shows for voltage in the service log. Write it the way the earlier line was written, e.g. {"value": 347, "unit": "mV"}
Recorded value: {"value": 15, "unit": "mV"}
